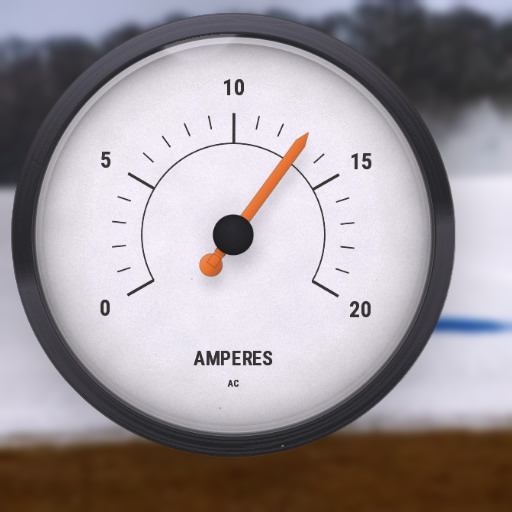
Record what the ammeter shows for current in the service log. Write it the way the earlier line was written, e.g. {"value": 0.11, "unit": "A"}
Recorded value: {"value": 13, "unit": "A"}
